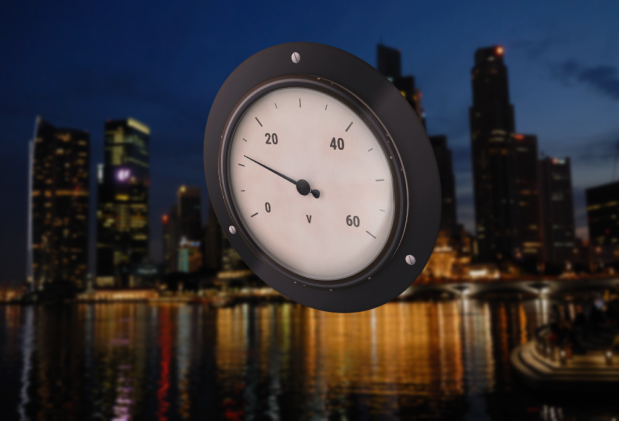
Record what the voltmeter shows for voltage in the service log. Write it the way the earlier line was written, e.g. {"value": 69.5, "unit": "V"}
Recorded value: {"value": 12.5, "unit": "V"}
